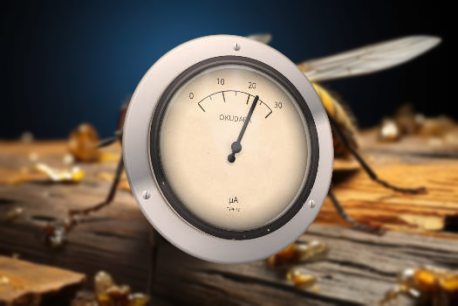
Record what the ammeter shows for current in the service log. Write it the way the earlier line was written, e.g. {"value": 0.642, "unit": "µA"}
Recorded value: {"value": 22.5, "unit": "µA"}
